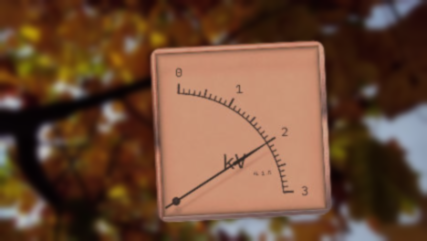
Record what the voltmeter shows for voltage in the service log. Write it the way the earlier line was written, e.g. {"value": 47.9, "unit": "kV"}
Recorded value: {"value": 2, "unit": "kV"}
